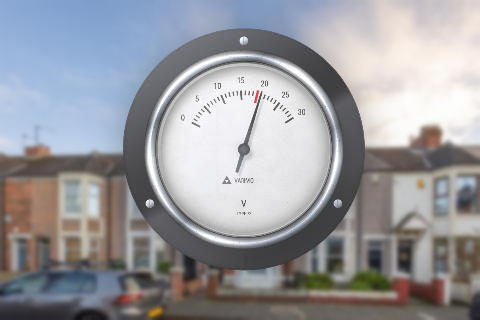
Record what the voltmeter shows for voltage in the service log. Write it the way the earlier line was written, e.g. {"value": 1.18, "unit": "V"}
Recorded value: {"value": 20, "unit": "V"}
